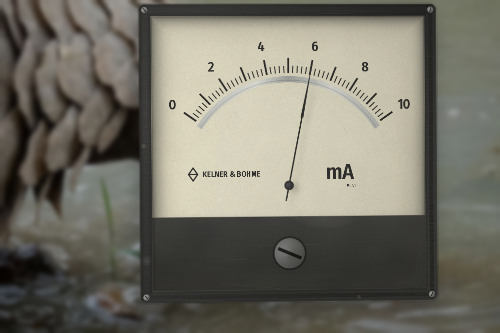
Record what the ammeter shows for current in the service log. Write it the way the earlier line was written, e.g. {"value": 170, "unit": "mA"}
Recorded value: {"value": 6, "unit": "mA"}
